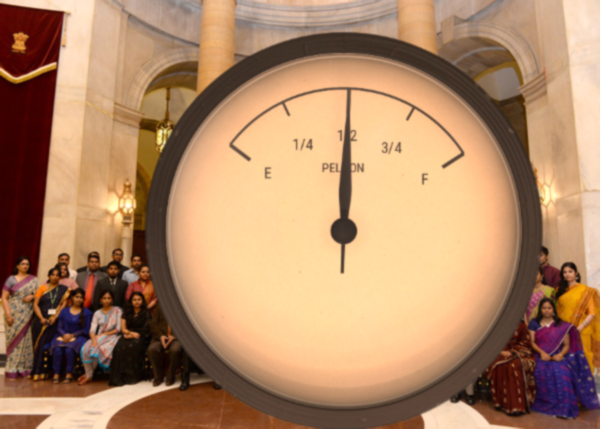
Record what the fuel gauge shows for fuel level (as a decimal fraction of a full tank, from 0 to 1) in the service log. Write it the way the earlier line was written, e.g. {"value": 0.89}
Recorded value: {"value": 0.5}
